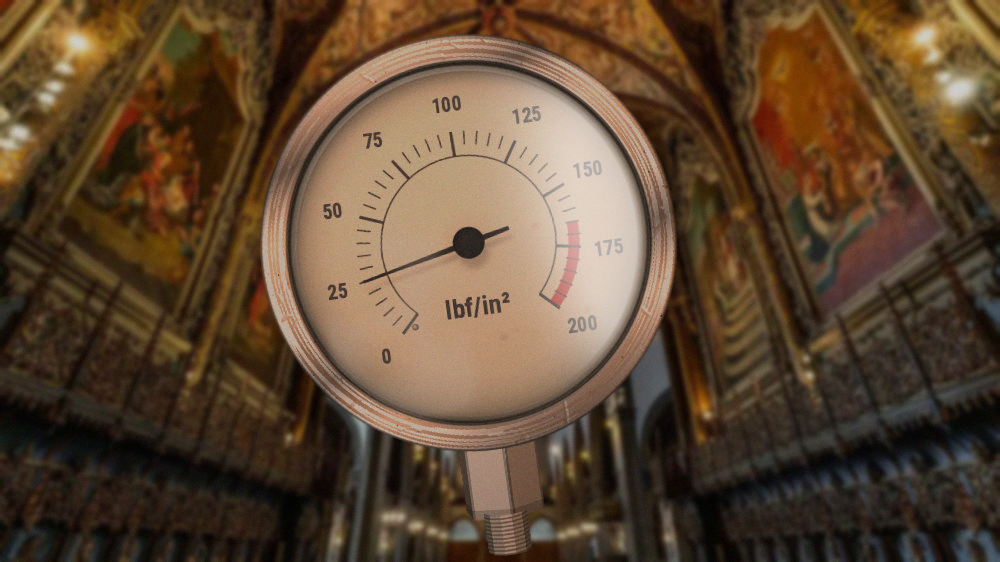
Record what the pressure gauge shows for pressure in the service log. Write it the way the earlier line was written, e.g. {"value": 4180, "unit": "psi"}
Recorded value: {"value": 25, "unit": "psi"}
